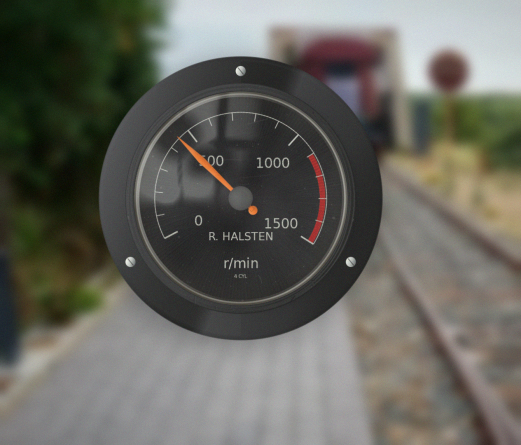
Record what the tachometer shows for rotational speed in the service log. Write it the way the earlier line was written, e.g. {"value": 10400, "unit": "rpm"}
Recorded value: {"value": 450, "unit": "rpm"}
